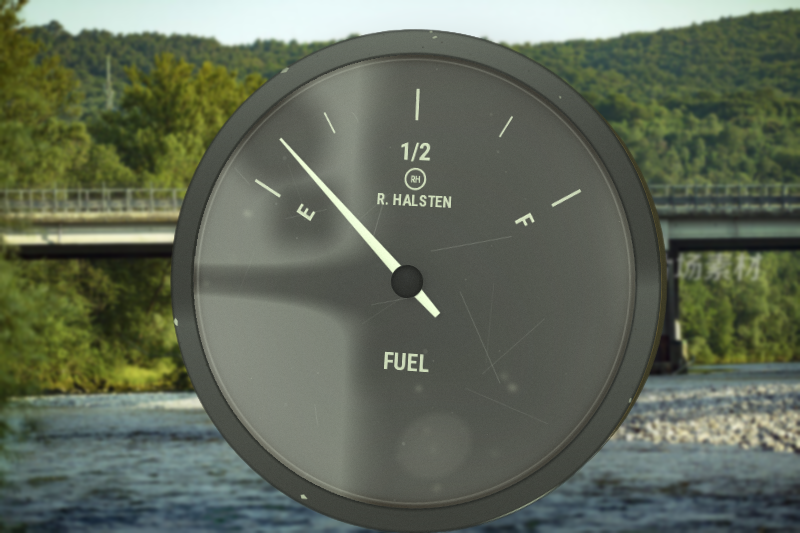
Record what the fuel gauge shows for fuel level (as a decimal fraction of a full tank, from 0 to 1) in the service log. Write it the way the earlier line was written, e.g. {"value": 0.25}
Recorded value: {"value": 0.125}
